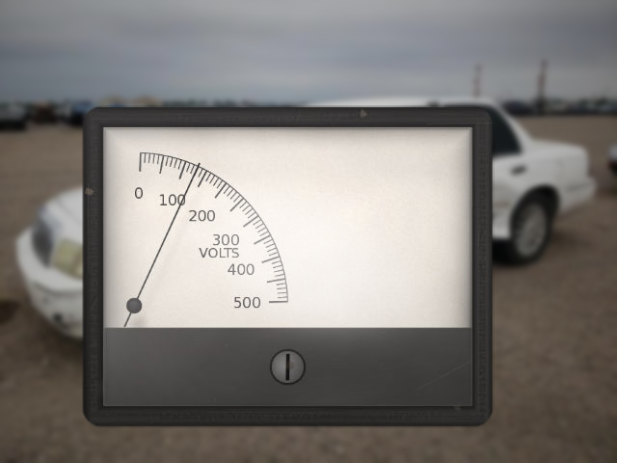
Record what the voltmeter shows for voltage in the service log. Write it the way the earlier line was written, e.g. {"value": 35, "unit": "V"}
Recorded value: {"value": 130, "unit": "V"}
